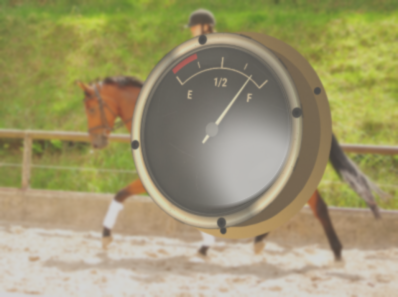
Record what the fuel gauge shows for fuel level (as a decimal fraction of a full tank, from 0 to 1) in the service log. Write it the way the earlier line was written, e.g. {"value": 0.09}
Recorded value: {"value": 0.875}
